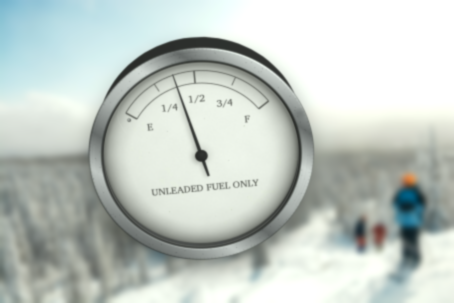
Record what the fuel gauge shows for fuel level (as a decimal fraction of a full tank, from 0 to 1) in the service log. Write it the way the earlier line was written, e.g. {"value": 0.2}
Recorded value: {"value": 0.375}
